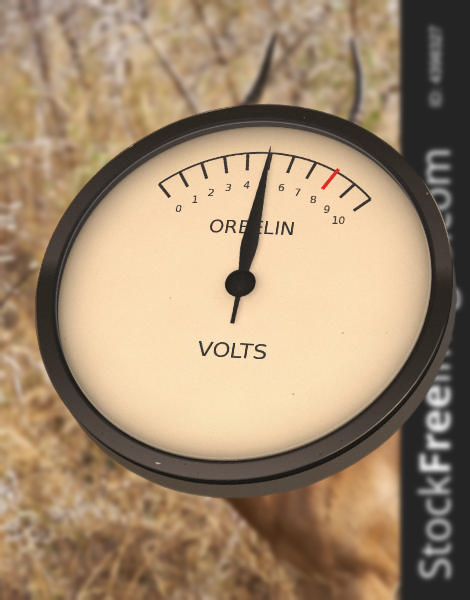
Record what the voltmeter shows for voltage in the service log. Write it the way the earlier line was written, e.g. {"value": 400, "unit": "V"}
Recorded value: {"value": 5, "unit": "V"}
